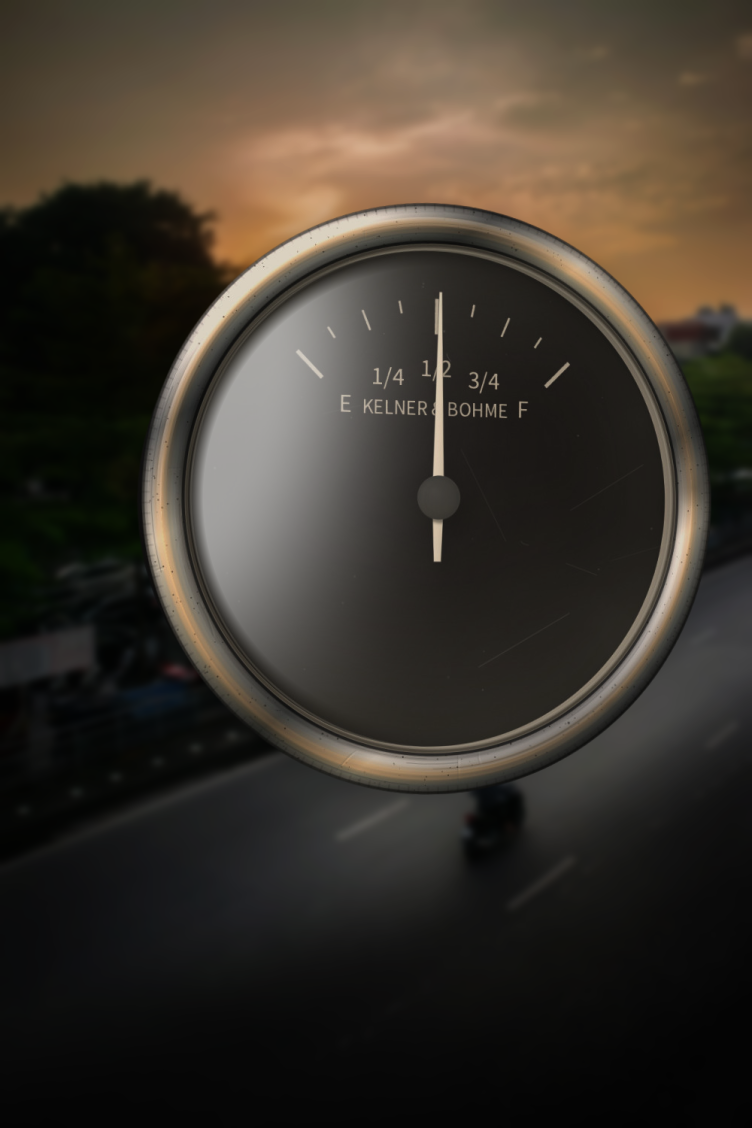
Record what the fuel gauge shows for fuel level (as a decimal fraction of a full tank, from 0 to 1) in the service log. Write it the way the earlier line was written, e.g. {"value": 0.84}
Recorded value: {"value": 0.5}
